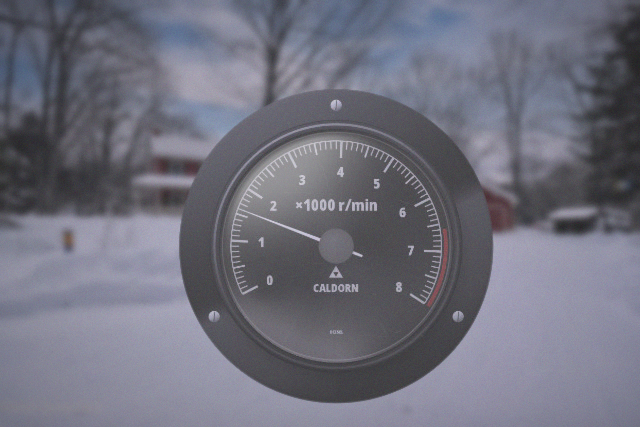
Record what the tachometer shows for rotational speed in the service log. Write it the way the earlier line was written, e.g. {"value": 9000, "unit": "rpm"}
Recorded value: {"value": 1600, "unit": "rpm"}
